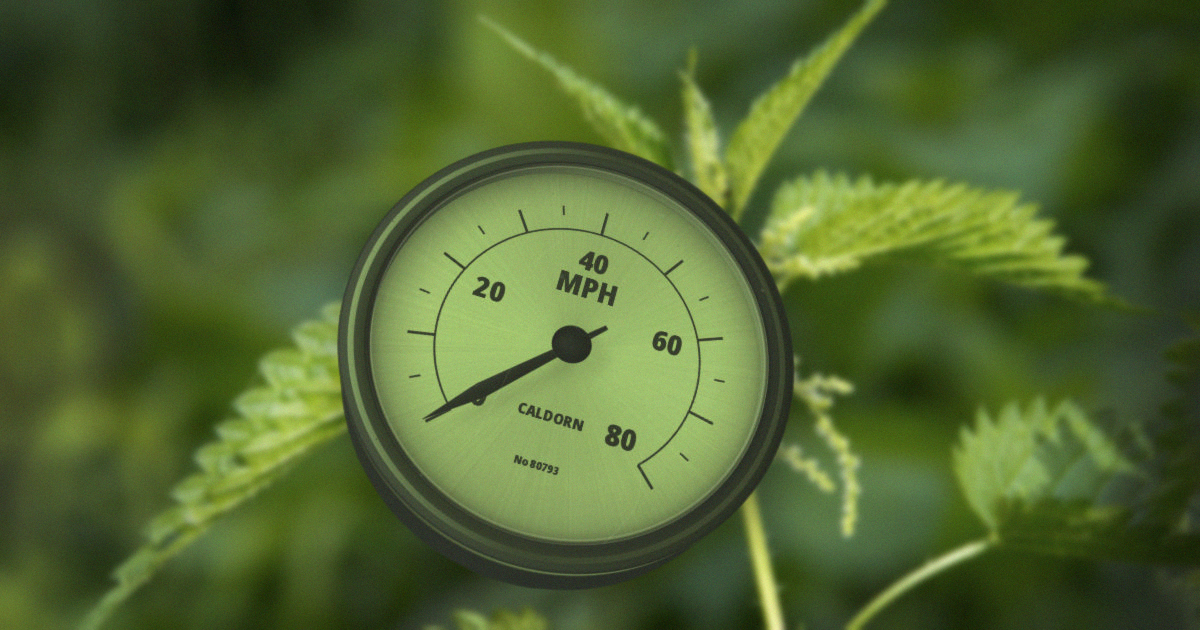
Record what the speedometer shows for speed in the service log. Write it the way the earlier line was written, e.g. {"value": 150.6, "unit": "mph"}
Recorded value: {"value": 0, "unit": "mph"}
